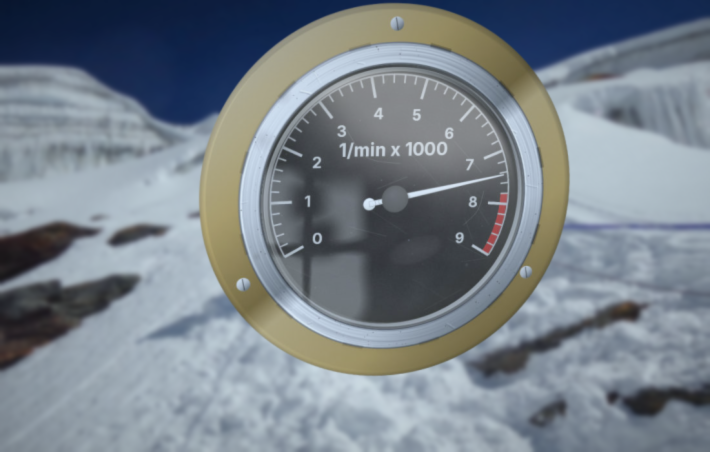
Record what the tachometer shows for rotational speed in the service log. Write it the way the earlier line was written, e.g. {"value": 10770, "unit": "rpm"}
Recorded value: {"value": 7400, "unit": "rpm"}
